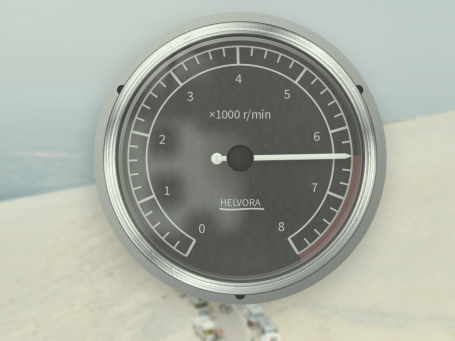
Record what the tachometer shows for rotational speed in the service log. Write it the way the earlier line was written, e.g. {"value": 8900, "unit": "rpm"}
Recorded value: {"value": 6400, "unit": "rpm"}
